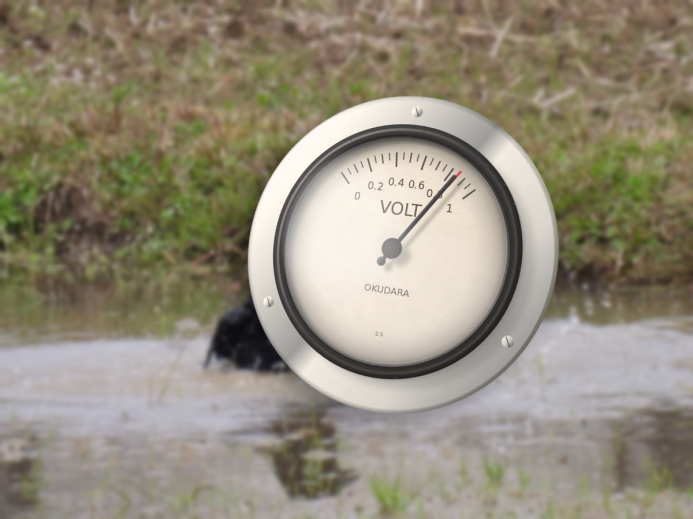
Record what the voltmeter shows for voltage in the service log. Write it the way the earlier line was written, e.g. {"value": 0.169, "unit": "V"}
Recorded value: {"value": 0.85, "unit": "V"}
